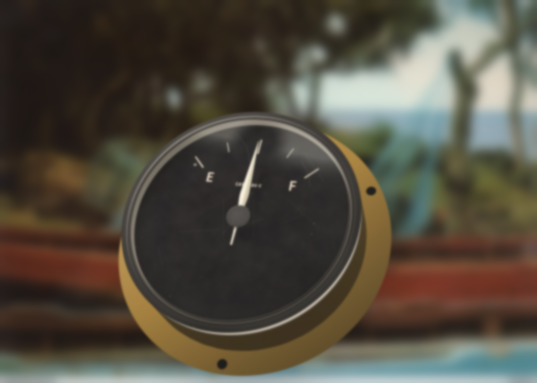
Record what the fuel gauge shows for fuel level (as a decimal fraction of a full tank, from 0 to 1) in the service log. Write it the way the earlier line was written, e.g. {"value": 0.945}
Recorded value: {"value": 0.5}
